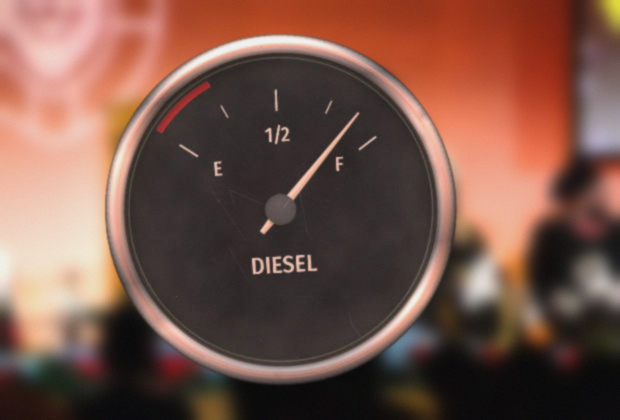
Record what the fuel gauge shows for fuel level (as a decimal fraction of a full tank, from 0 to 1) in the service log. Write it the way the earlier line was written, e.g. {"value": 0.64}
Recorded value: {"value": 0.875}
